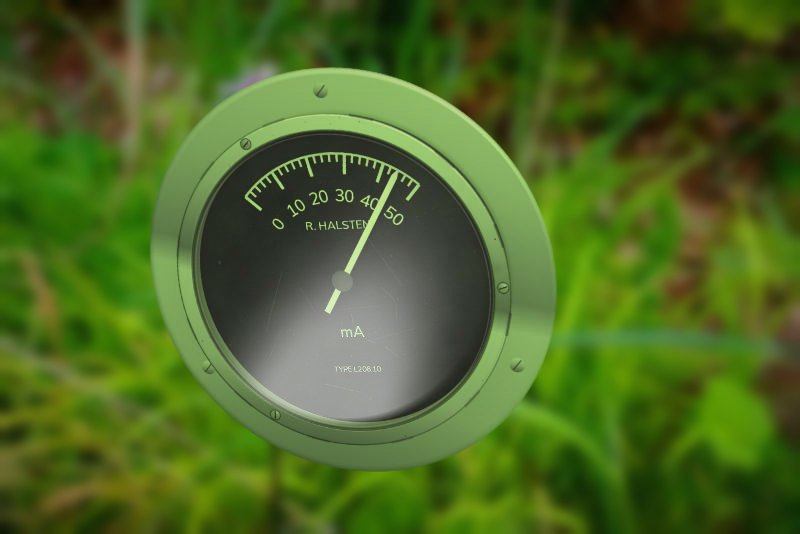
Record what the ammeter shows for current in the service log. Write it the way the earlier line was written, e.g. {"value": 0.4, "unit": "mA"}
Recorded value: {"value": 44, "unit": "mA"}
